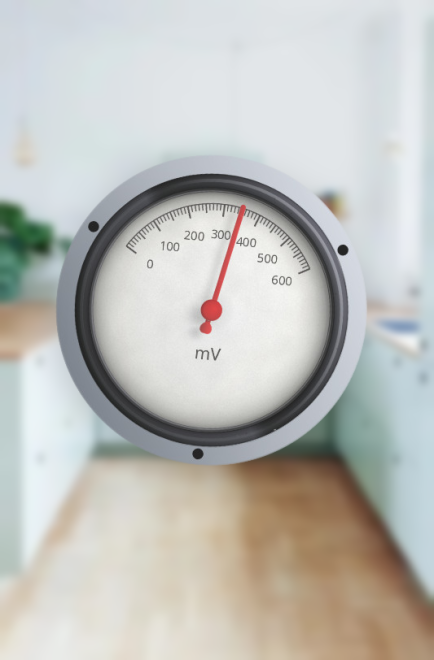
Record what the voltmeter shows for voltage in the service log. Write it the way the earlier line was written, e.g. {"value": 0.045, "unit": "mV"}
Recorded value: {"value": 350, "unit": "mV"}
